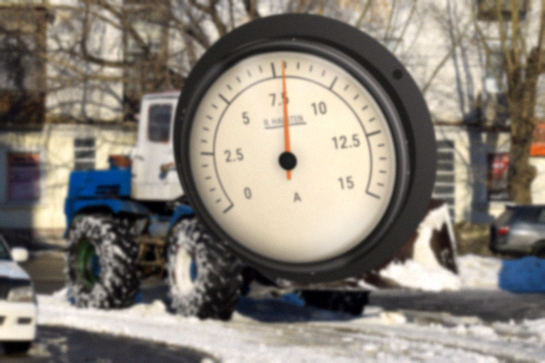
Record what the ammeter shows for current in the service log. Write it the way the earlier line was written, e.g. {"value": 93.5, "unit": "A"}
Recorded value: {"value": 8, "unit": "A"}
